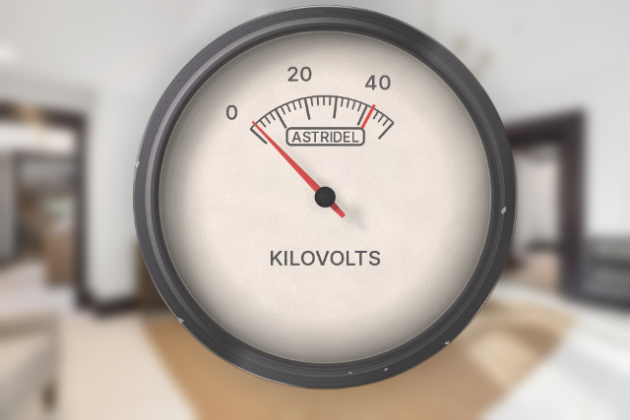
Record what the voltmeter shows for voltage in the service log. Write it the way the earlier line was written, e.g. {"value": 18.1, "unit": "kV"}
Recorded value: {"value": 2, "unit": "kV"}
